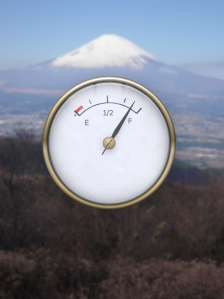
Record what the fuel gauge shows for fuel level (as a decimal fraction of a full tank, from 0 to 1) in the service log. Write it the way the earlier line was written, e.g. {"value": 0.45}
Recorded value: {"value": 0.875}
